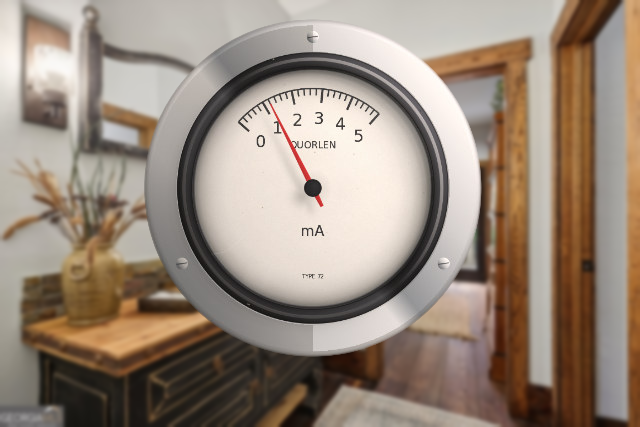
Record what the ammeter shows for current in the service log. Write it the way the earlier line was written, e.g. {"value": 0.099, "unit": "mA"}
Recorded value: {"value": 1.2, "unit": "mA"}
